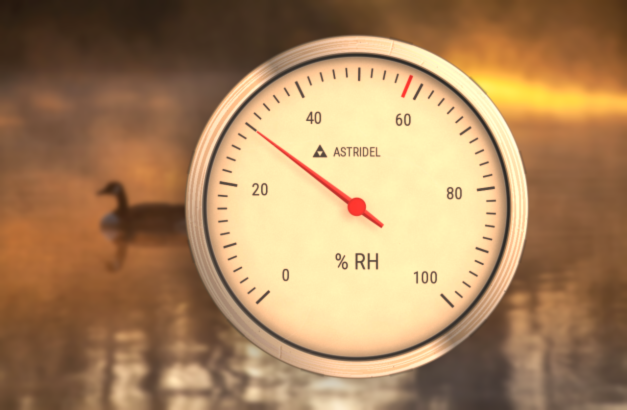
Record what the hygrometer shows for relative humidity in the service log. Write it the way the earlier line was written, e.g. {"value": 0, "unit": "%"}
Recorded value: {"value": 30, "unit": "%"}
